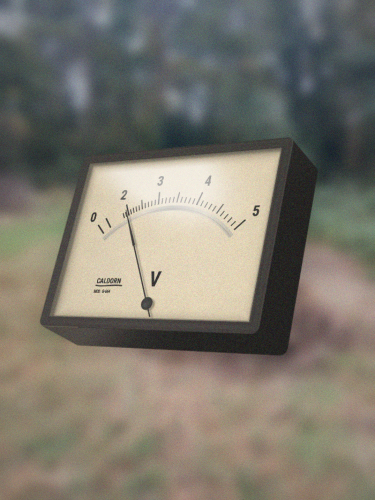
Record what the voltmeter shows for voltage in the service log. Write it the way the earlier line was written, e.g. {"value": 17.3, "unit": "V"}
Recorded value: {"value": 2, "unit": "V"}
